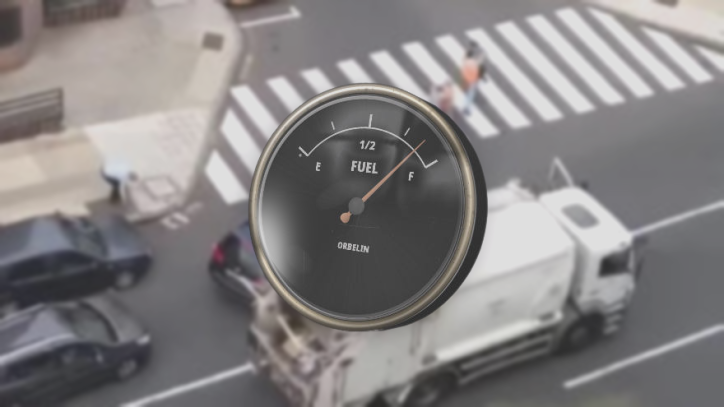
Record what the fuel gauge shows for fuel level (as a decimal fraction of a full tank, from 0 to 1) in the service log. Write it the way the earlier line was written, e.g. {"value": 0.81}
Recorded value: {"value": 0.875}
